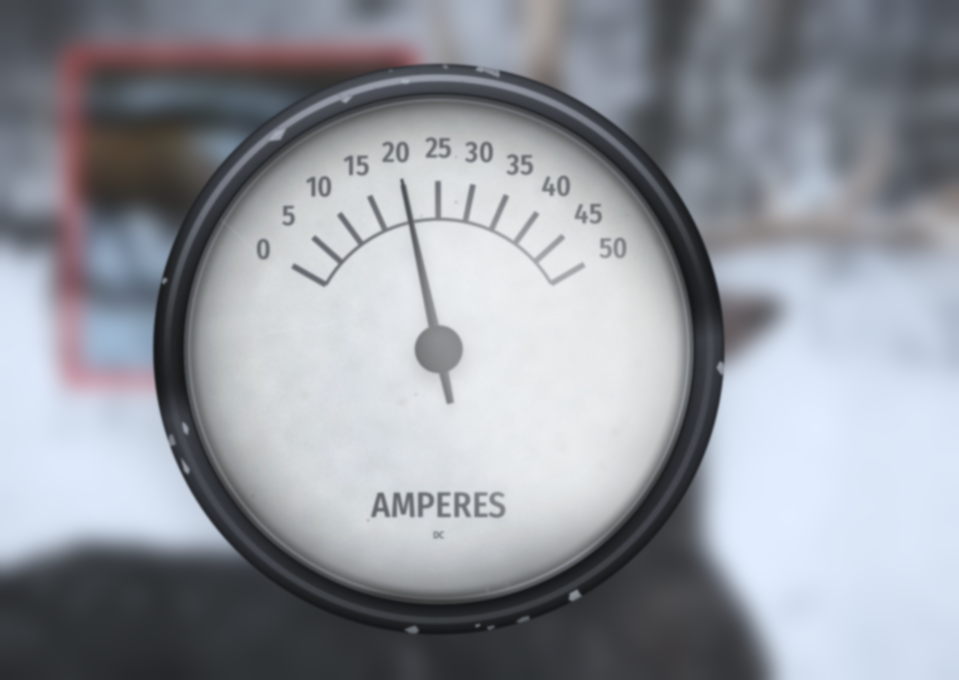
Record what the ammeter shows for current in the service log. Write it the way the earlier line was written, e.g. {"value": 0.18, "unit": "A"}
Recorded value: {"value": 20, "unit": "A"}
